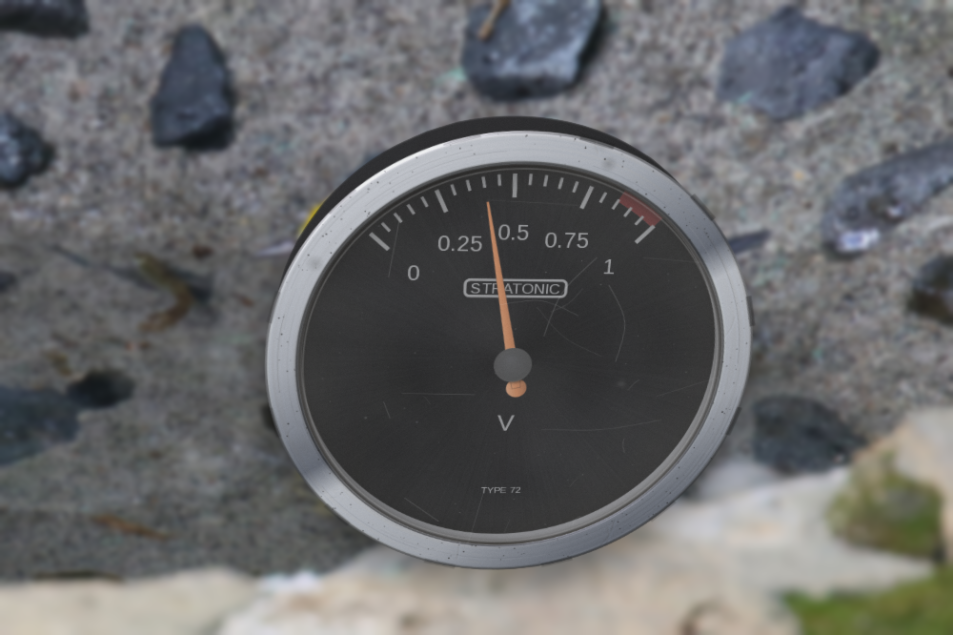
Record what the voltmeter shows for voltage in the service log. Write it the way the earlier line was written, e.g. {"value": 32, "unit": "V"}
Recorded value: {"value": 0.4, "unit": "V"}
